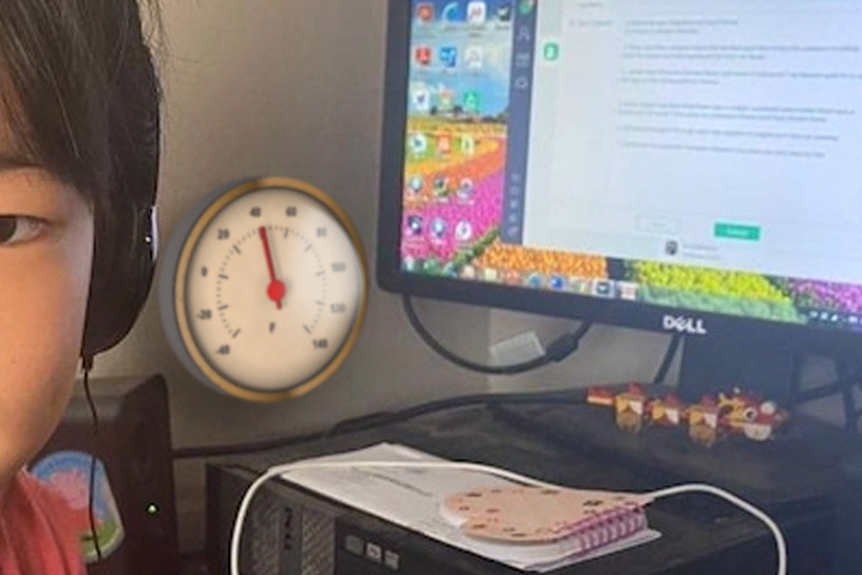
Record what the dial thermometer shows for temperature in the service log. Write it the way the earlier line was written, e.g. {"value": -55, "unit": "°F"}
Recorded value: {"value": 40, "unit": "°F"}
